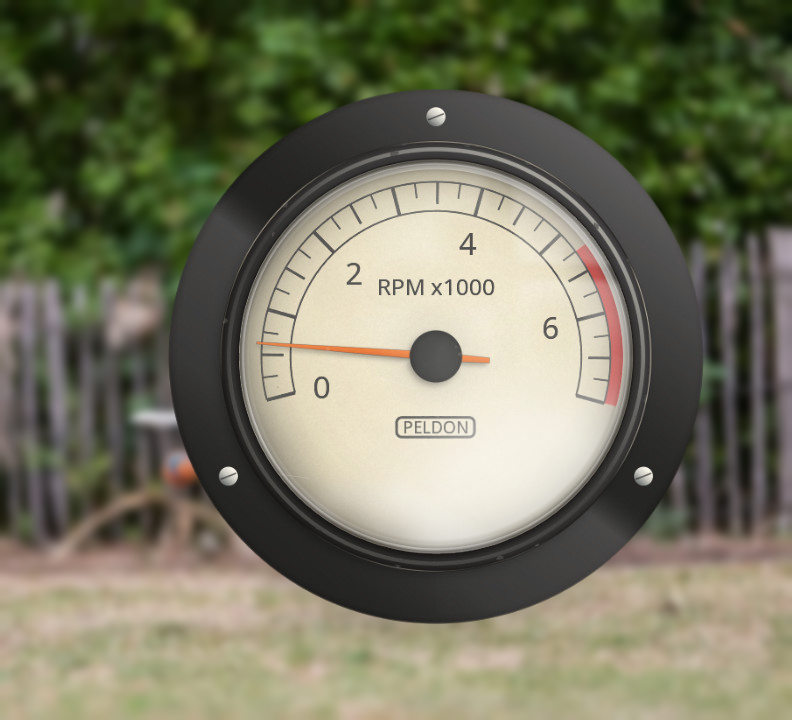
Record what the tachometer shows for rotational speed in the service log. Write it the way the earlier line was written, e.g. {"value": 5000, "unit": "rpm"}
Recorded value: {"value": 625, "unit": "rpm"}
